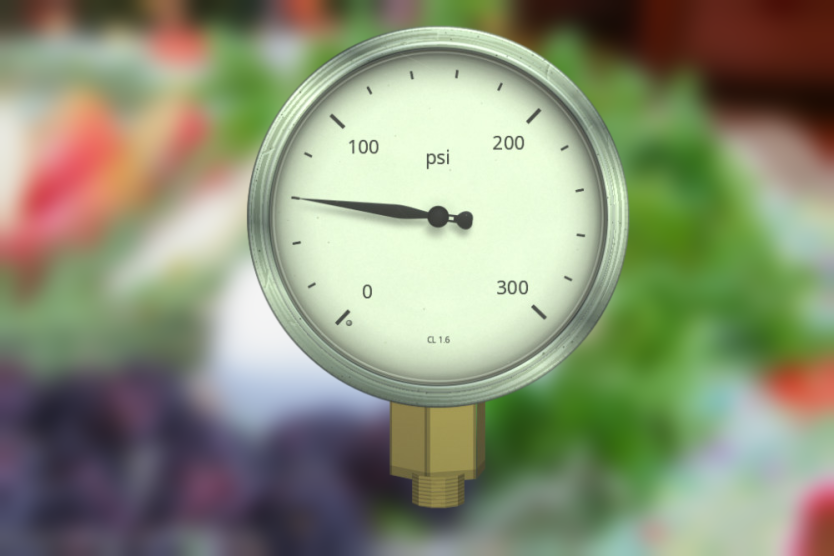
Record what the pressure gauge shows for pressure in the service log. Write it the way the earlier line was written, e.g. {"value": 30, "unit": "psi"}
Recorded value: {"value": 60, "unit": "psi"}
